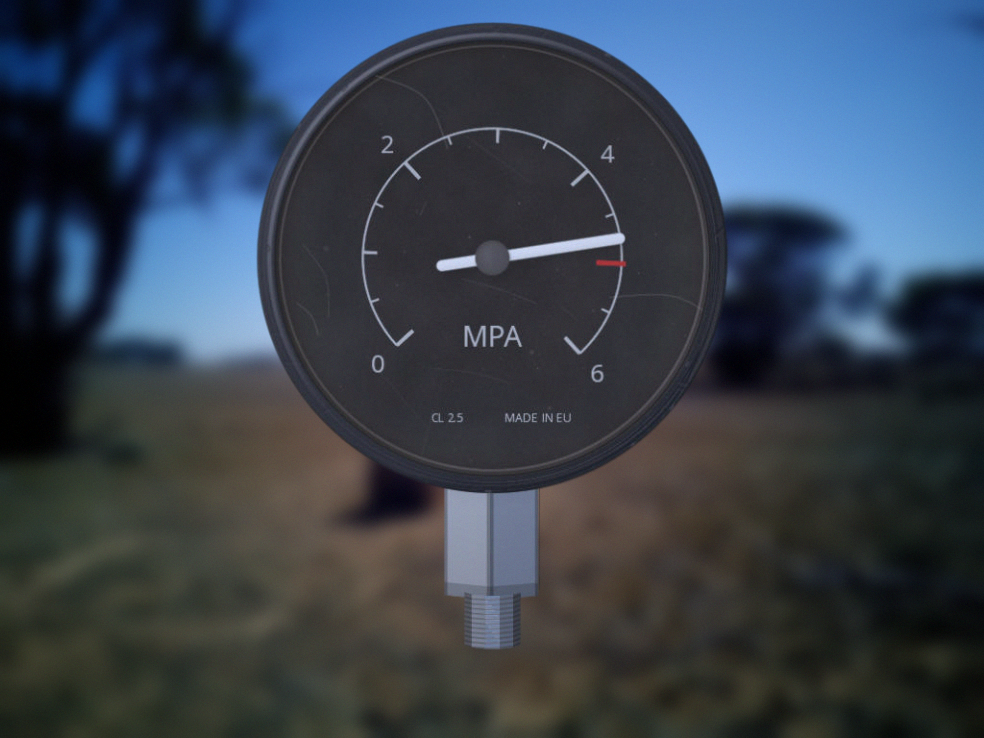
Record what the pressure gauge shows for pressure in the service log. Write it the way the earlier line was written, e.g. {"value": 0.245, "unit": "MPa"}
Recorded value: {"value": 4.75, "unit": "MPa"}
